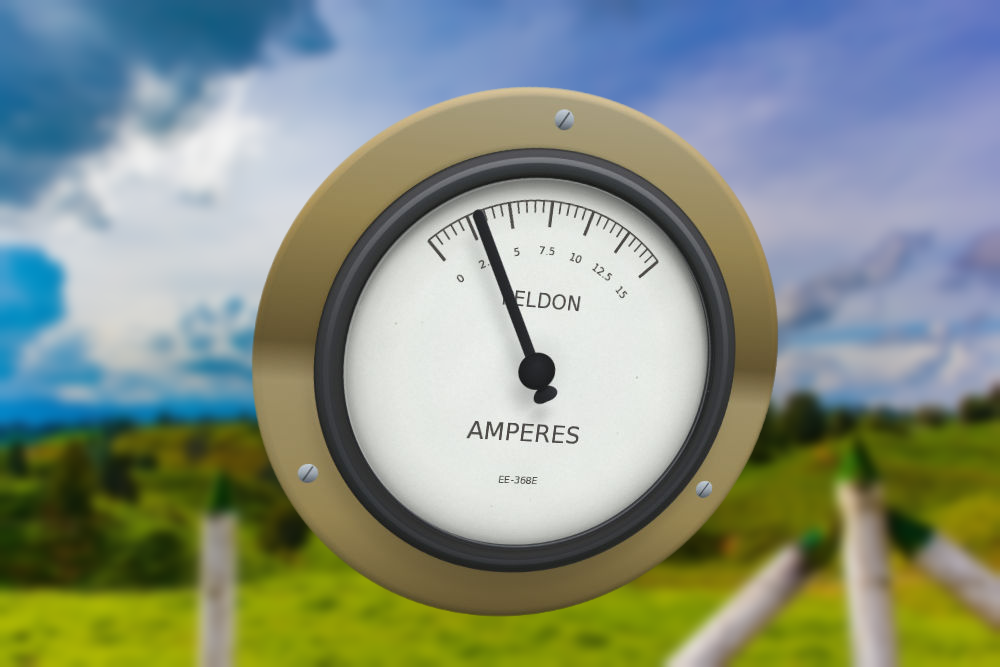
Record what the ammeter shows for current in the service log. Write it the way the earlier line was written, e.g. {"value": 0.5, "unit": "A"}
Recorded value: {"value": 3, "unit": "A"}
